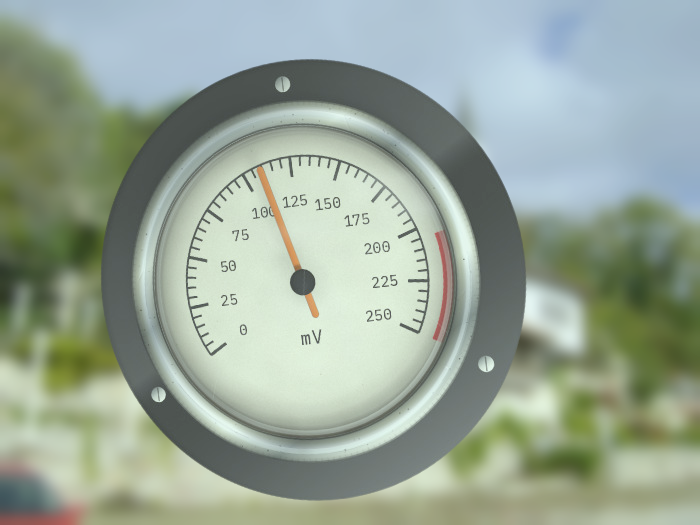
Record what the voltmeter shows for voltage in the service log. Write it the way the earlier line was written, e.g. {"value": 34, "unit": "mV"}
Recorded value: {"value": 110, "unit": "mV"}
